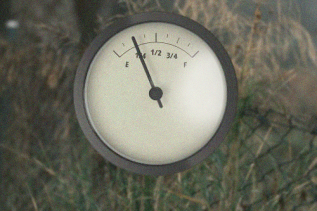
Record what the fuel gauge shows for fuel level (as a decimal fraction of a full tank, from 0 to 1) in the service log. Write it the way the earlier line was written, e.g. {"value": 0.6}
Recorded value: {"value": 0.25}
